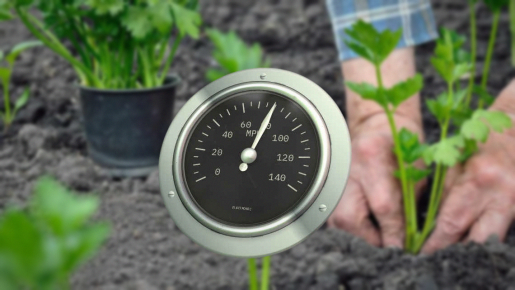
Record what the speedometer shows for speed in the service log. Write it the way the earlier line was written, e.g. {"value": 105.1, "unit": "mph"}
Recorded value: {"value": 80, "unit": "mph"}
